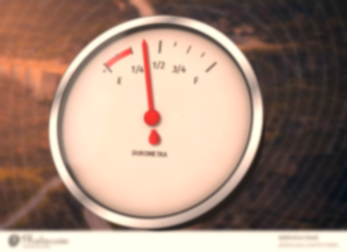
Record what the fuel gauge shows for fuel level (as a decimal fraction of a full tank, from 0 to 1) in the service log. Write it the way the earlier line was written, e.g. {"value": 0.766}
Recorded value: {"value": 0.375}
